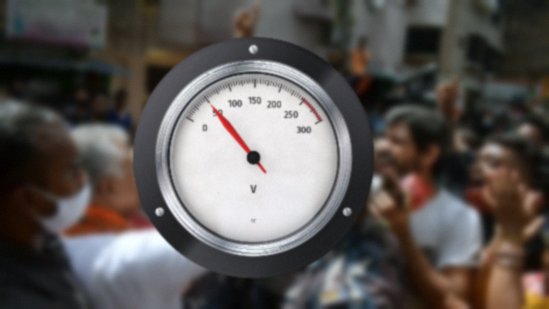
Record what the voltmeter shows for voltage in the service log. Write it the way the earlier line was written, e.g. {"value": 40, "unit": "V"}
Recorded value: {"value": 50, "unit": "V"}
